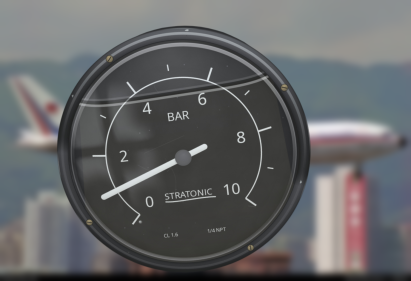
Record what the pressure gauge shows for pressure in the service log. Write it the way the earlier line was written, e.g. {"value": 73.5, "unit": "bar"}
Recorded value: {"value": 1, "unit": "bar"}
